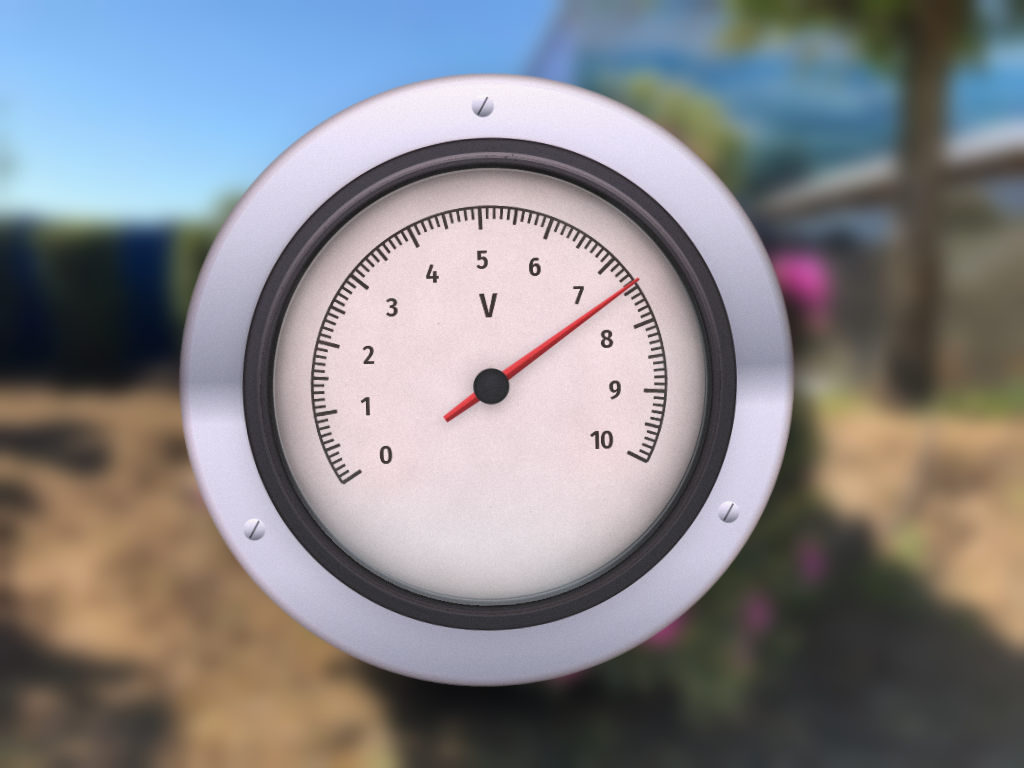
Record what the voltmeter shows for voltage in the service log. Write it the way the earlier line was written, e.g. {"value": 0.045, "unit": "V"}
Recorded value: {"value": 7.4, "unit": "V"}
